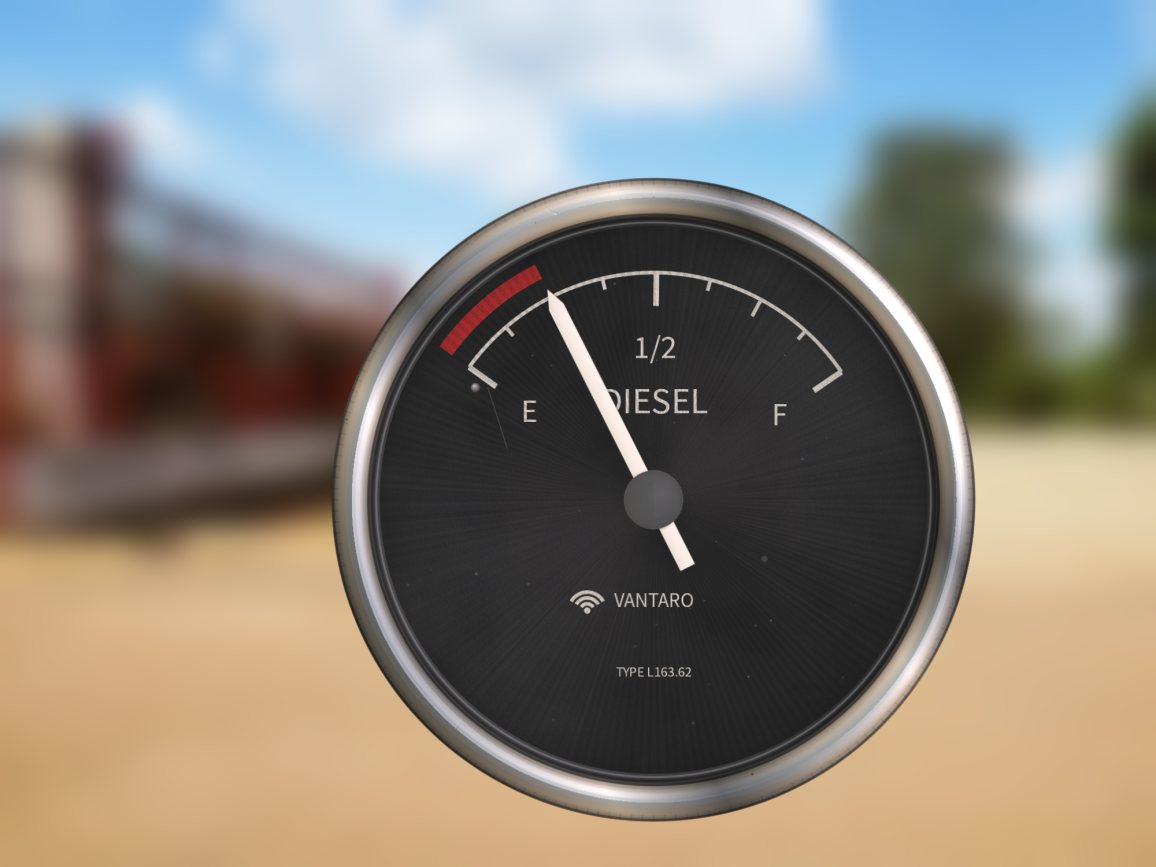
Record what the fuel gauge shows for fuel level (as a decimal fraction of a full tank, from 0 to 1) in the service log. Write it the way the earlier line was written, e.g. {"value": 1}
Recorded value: {"value": 0.25}
